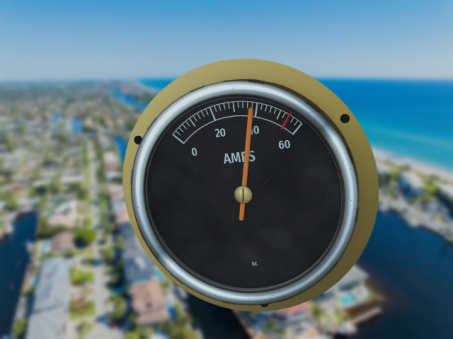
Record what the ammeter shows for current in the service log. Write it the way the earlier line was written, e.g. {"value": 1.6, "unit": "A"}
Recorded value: {"value": 38, "unit": "A"}
